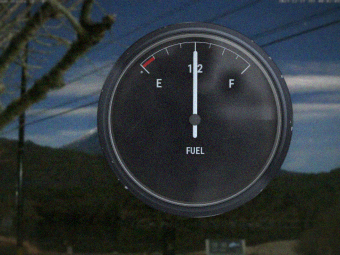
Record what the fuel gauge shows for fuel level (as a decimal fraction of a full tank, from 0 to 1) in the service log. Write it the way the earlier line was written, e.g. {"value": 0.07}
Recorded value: {"value": 0.5}
